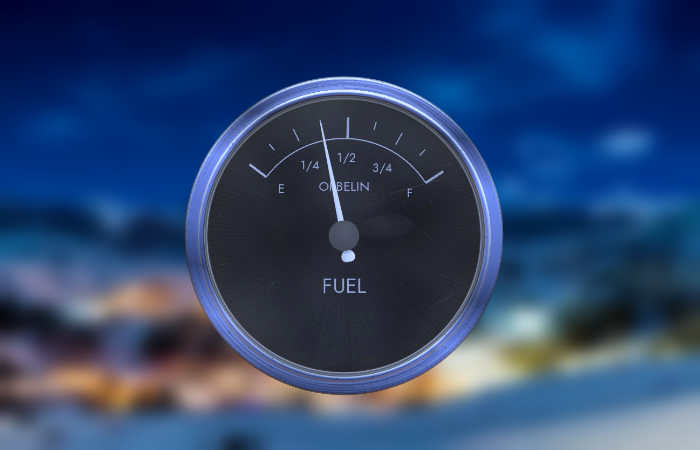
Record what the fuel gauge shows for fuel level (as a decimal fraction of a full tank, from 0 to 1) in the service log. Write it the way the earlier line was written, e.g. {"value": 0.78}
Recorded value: {"value": 0.375}
